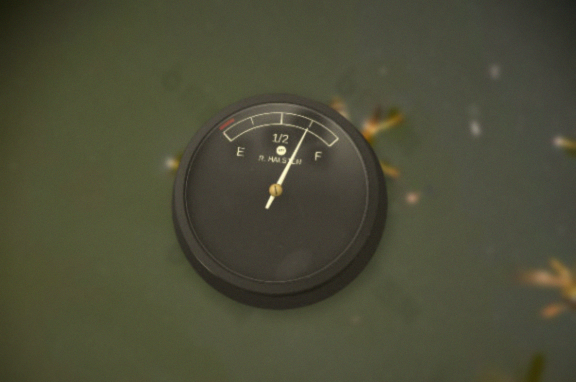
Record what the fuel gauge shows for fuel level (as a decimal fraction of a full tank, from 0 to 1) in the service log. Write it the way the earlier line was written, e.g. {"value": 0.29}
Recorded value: {"value": 0.75}
